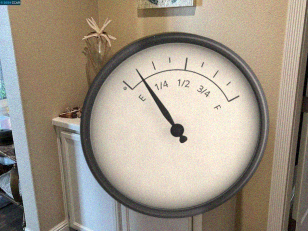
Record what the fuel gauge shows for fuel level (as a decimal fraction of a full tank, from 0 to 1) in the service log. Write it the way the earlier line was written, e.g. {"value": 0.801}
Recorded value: {"value": 0.125}
